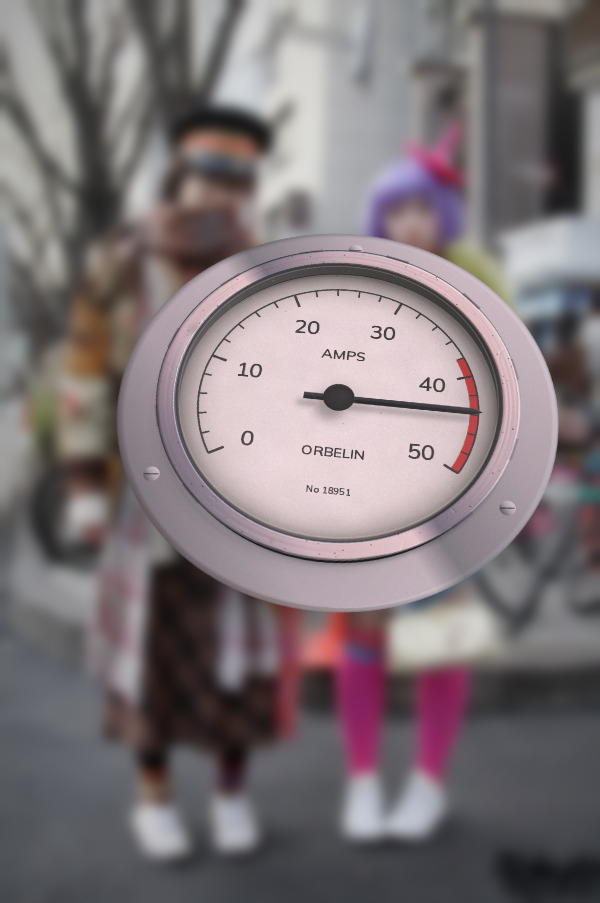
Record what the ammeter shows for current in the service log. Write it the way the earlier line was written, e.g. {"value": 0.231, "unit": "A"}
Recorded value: {"value": 44, "unit": "A"}
